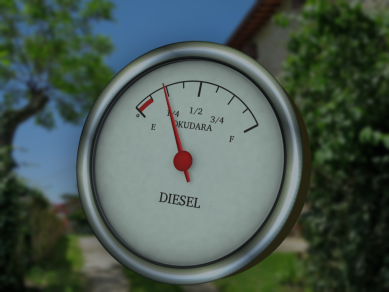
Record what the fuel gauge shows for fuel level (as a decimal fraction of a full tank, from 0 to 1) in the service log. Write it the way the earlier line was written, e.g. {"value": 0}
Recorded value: {"value": 0.25}
